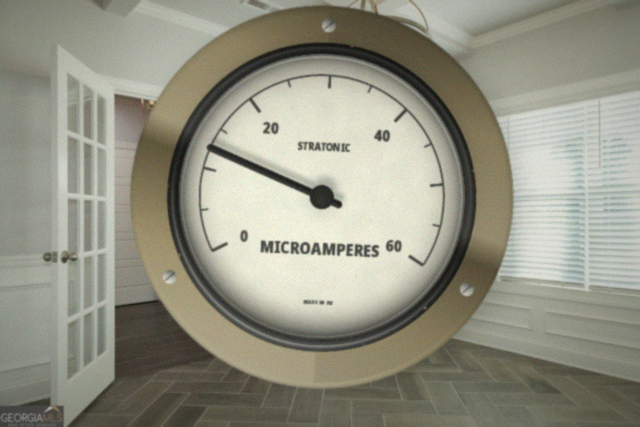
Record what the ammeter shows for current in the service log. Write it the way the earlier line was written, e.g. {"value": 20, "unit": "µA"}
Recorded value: {"value": 12.5, "unit": "µA"}
